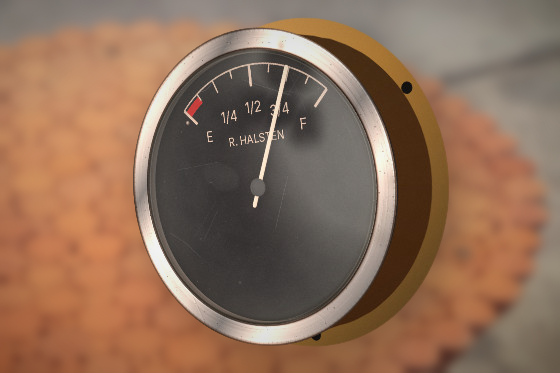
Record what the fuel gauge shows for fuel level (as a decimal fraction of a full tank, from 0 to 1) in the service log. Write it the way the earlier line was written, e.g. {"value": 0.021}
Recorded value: {"value": 0.75}
